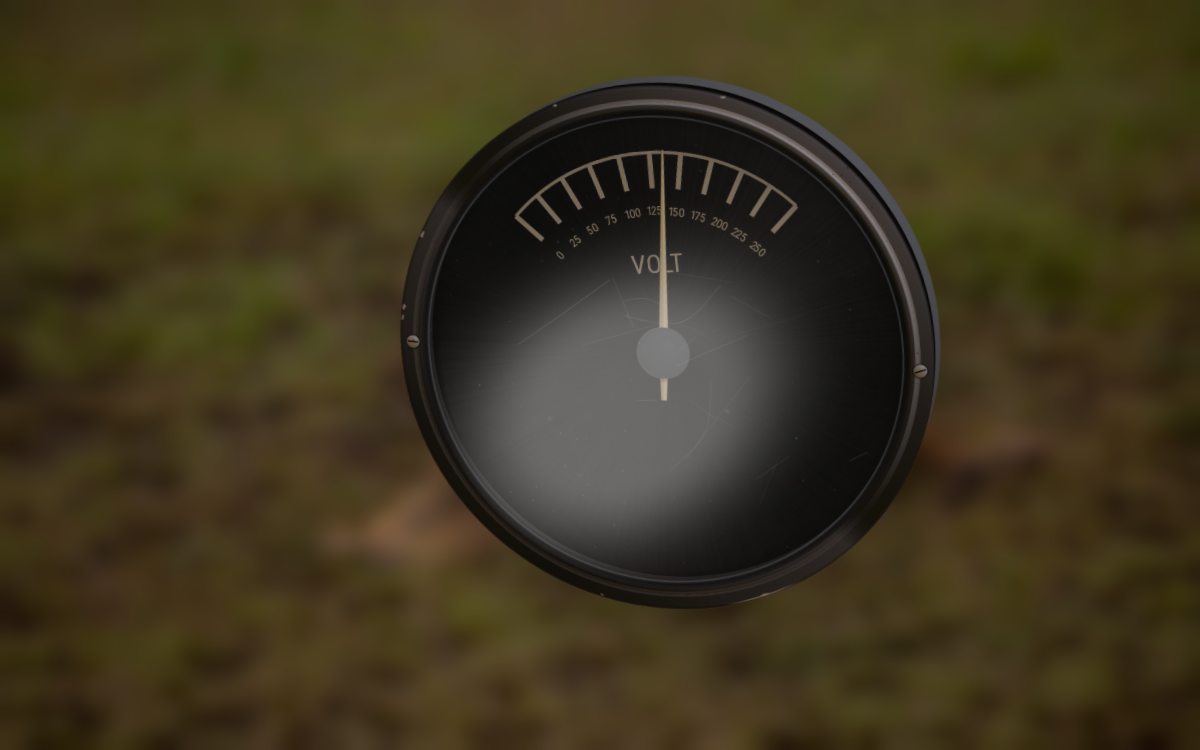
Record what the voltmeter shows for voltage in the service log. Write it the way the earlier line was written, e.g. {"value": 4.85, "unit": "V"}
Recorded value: {"value": 137.5, "unit": "V"}
